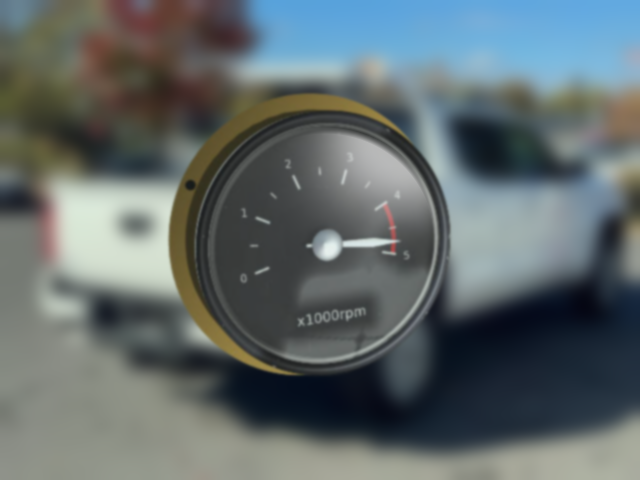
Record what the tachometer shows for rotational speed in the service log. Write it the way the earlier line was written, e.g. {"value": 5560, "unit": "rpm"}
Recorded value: {"value": 4750, "unit": "rpm"}
